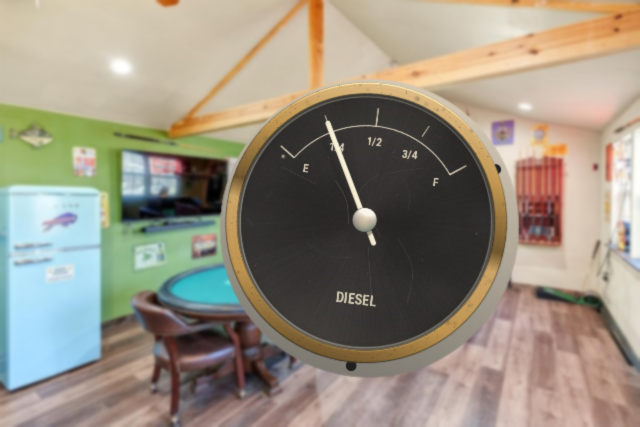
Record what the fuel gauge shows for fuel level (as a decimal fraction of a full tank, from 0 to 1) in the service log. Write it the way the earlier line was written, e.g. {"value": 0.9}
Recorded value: {"value": 0.25}
